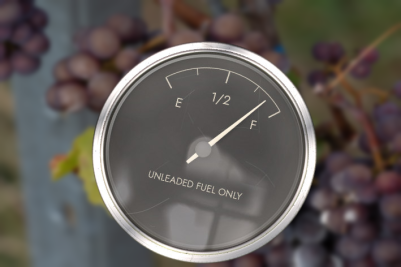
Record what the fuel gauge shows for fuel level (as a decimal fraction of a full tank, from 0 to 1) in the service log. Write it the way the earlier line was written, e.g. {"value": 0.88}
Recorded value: {"value": 0.875}
